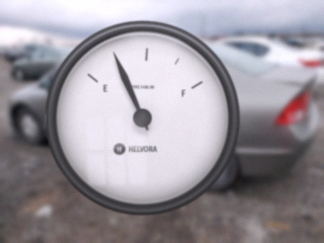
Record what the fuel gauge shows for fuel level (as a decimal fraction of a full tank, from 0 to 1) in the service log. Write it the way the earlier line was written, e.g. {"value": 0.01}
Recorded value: {"value": 0.25}
